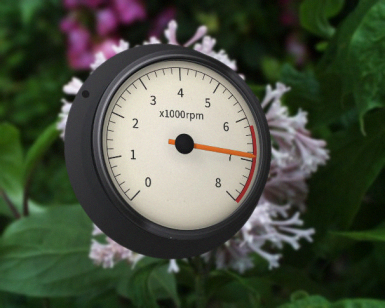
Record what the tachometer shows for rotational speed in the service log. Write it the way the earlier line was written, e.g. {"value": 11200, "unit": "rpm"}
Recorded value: {"value": 6900, "unit": "rpm"}
